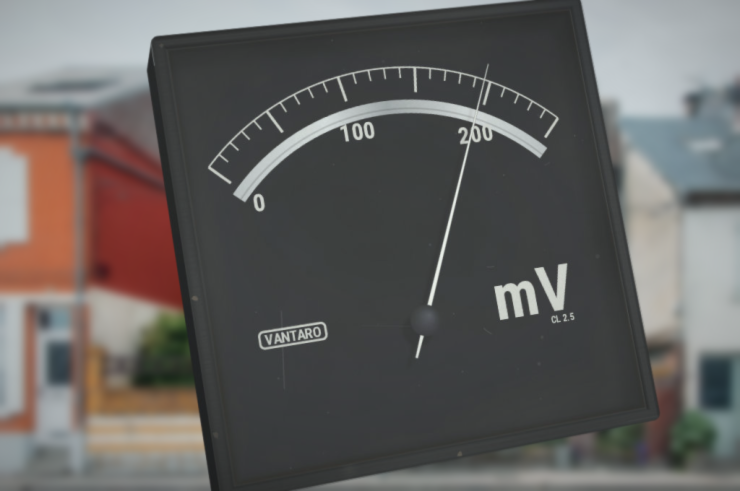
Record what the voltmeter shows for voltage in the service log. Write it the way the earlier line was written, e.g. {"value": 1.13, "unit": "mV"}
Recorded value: {"value": 195, "unit": "mV"}
